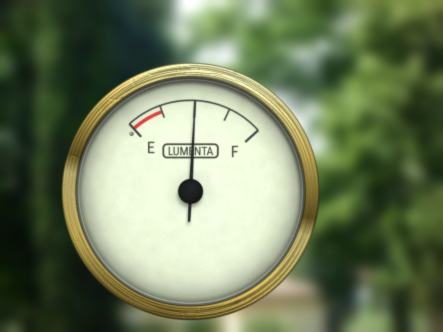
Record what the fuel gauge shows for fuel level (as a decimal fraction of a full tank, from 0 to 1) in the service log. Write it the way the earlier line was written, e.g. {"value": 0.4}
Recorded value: {"value": 0.5}
